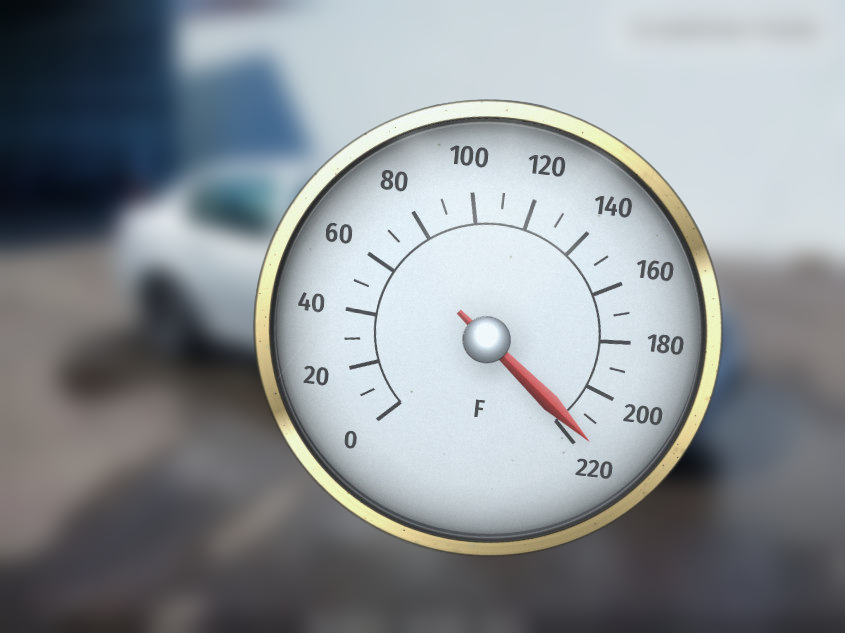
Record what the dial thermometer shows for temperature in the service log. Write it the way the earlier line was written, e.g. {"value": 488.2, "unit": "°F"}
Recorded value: {"value": 215, "unit": "°F"}
